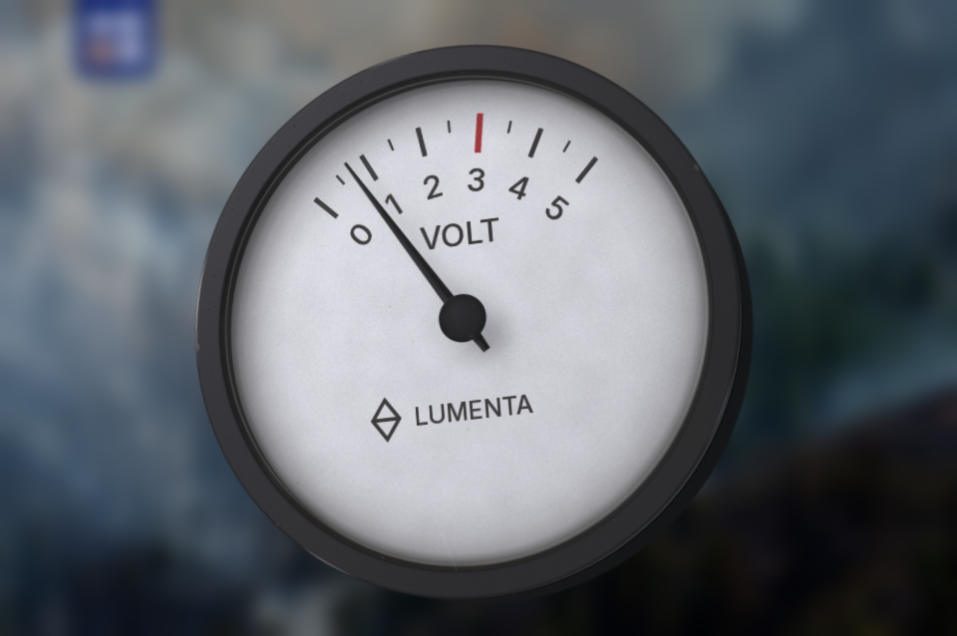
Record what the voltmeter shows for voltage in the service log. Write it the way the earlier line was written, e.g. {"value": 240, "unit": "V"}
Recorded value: {"value": 0.75, "unit": "V"}
